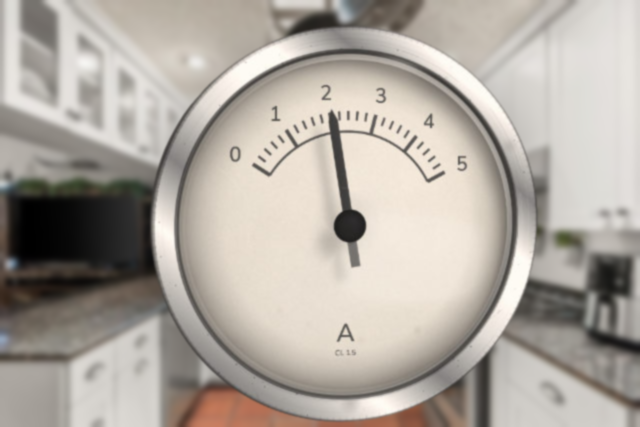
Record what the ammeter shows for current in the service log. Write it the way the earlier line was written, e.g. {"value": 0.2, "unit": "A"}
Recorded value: {"value": 2, "unit": "A"}
